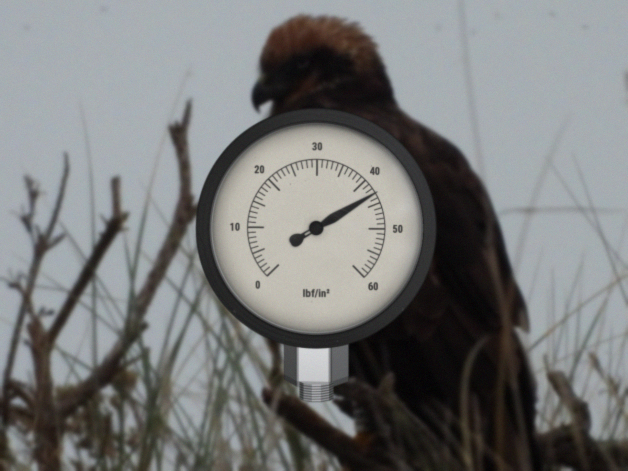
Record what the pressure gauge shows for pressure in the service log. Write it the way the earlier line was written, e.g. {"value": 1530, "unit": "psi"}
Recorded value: {"value": 43, "unit": "psi"}
